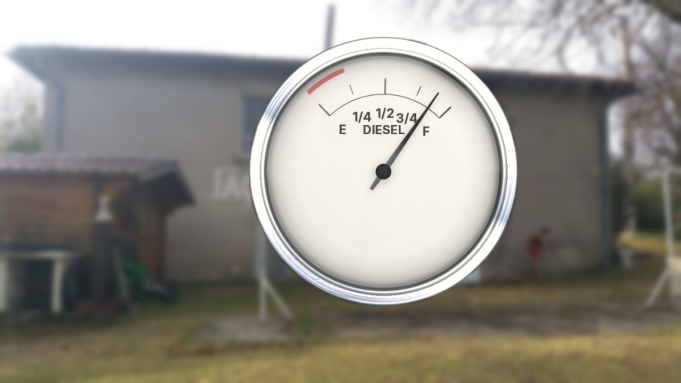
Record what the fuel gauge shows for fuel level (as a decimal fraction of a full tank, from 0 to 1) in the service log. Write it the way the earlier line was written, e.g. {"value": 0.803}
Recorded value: {"value": 0.875}
